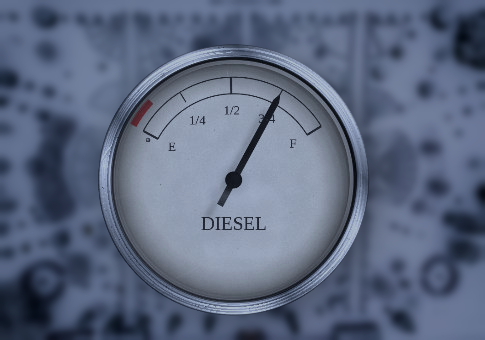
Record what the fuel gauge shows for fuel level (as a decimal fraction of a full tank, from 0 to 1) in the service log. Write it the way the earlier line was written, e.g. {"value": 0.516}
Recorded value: {"value": 0.75}
